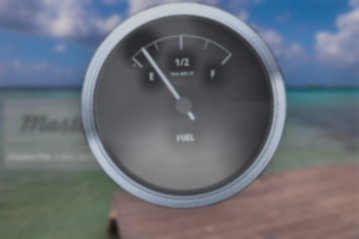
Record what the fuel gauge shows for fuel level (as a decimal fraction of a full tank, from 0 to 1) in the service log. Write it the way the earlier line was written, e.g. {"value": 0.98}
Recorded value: {"value": 0.125}
